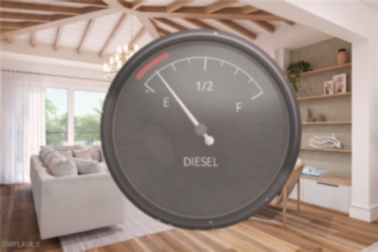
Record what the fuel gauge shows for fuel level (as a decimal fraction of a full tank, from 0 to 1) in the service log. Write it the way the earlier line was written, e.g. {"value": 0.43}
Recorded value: {"value": 0.125}
